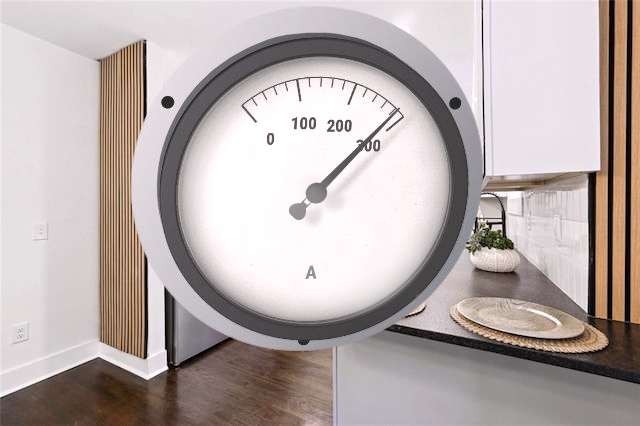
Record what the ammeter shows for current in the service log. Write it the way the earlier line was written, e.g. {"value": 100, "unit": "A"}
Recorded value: {"value": 280, "unit": "A"}
